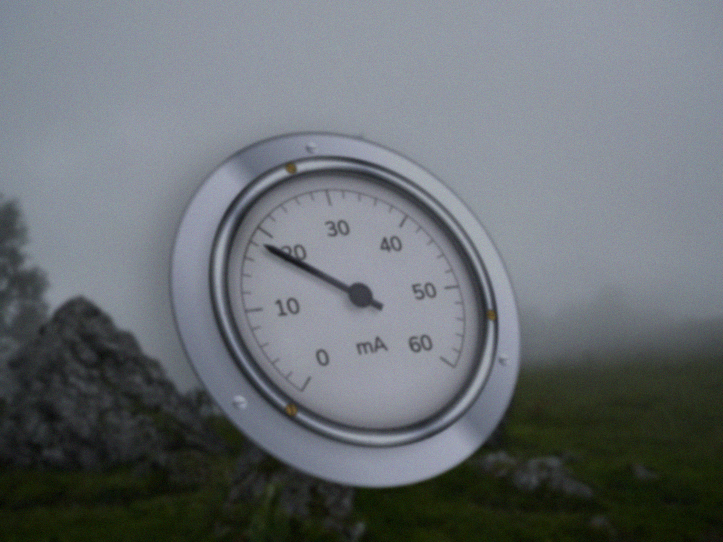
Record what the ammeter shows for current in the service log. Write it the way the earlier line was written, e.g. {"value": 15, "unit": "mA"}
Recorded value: {"value": 18, "unit": "mA"}
